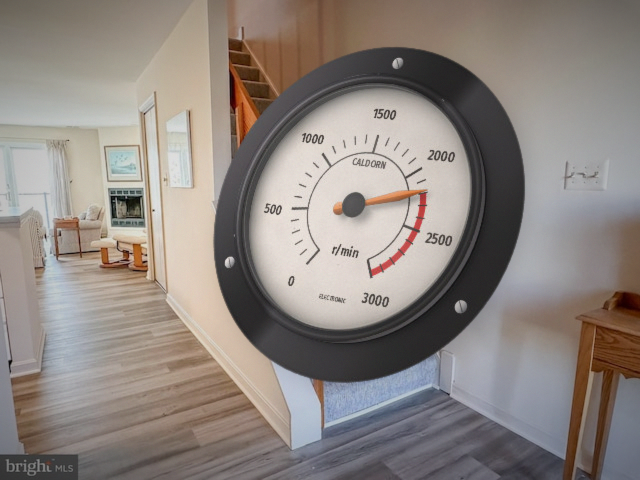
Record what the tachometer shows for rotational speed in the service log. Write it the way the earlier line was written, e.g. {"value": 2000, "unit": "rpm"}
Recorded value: {"value": 2200, "unit": "rpm"}
